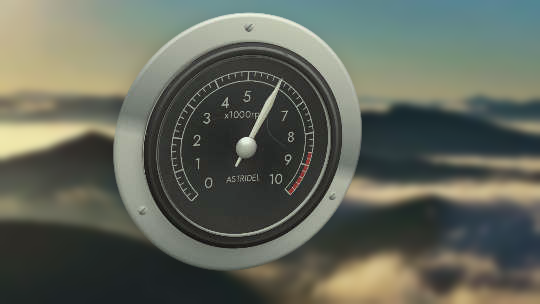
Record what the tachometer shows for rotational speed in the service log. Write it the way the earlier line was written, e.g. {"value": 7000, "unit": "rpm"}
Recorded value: {"value": 6000, "unit": "rpm"}
